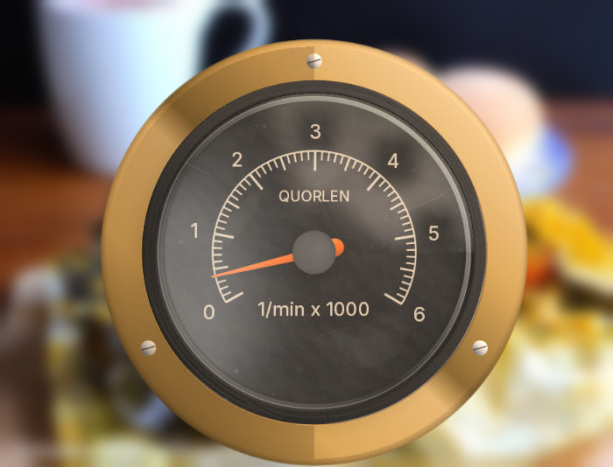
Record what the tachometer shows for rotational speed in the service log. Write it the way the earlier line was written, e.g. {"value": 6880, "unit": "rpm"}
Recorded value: {"value": 400, "unit": "rpm"}
